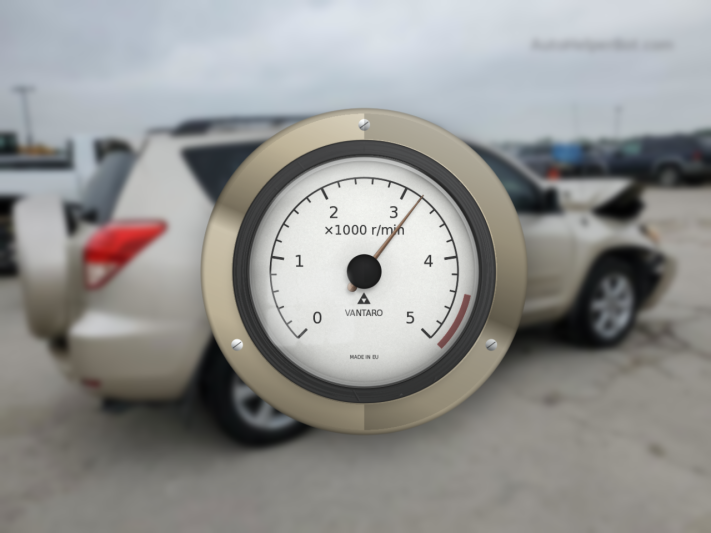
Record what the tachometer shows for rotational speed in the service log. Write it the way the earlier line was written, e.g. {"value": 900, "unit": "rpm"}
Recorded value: {"value": 3200, "unit": "rpm"}
